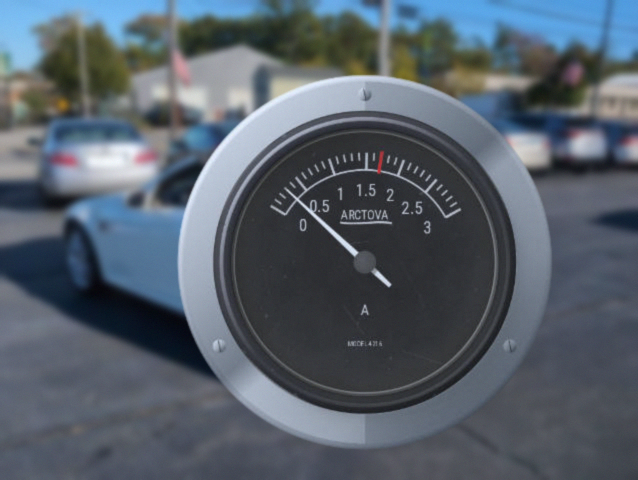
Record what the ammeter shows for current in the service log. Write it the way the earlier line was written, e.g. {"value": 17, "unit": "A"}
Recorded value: {"value": 0.3, "unit": "A"}
